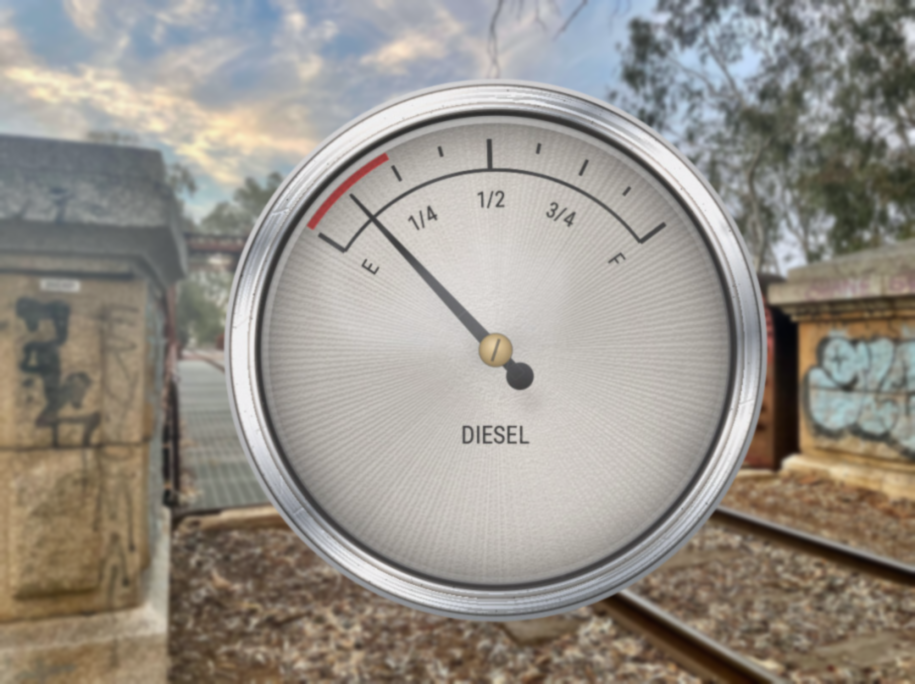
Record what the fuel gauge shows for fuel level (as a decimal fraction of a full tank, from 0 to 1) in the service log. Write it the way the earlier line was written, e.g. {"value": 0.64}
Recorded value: {"value": 0.125}
